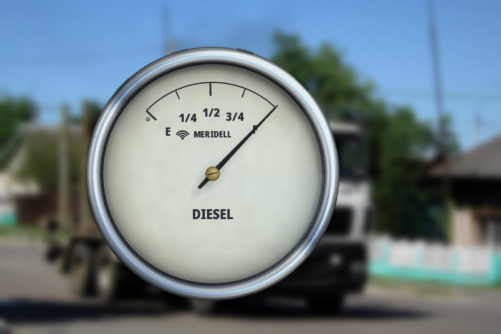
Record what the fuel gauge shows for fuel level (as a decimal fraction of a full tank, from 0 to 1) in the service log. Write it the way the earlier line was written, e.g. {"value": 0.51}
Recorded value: {"value": 1}
